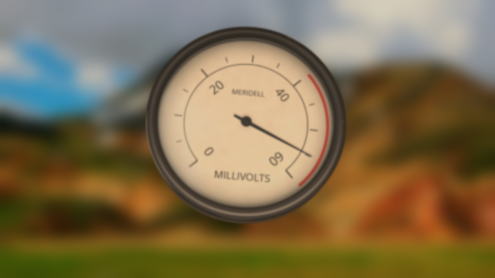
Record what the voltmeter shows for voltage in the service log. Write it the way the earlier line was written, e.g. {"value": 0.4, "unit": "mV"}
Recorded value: {"value": 55, "unit": "mV"}
